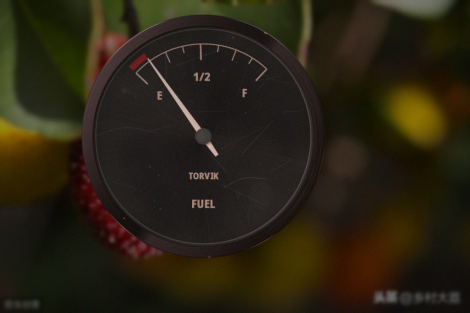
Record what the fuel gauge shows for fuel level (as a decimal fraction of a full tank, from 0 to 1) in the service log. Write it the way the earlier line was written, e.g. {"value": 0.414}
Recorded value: {"value": 0.125}
